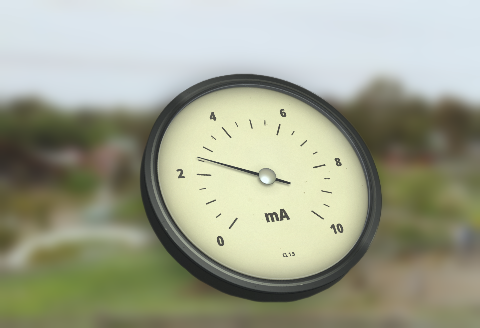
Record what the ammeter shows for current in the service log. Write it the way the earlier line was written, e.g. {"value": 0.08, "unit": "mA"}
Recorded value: {"value": 2.5, "unit": "mA"}
